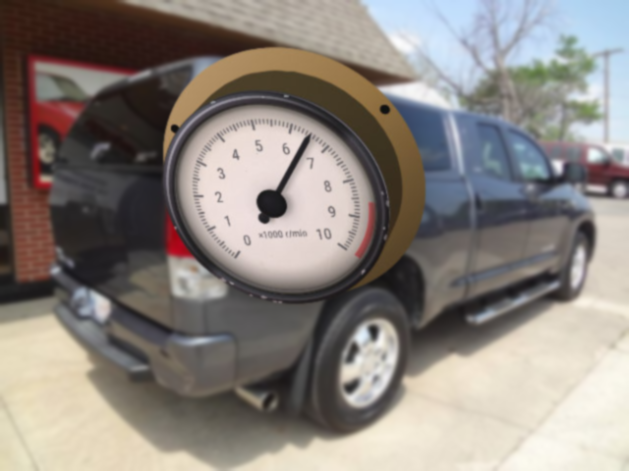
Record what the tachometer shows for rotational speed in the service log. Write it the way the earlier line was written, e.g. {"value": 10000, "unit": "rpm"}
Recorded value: {"value": 6500, "unit": "rpm"}
